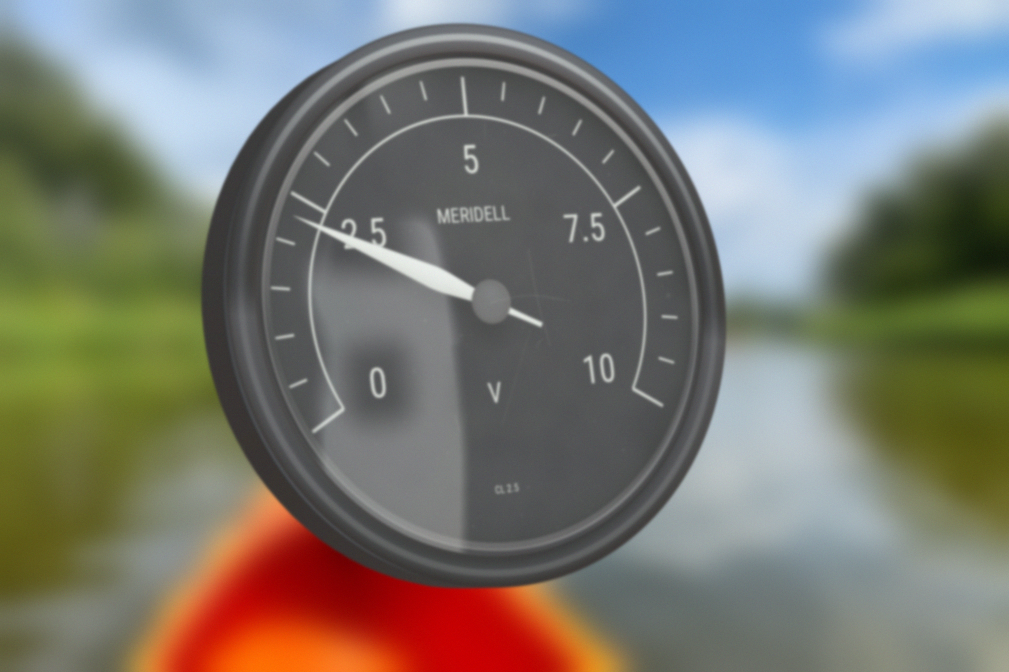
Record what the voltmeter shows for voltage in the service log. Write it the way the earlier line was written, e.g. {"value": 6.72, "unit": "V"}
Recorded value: {"value": 2.25, "unit": "V"}
